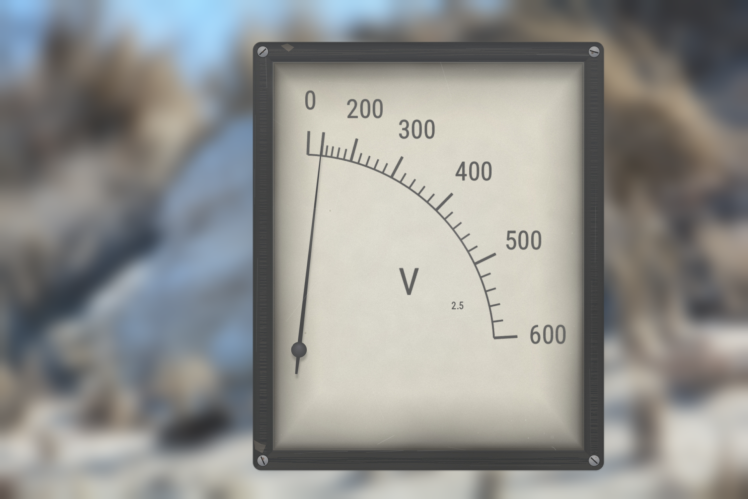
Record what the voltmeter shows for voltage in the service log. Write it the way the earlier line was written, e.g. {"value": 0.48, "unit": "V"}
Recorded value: {"value": 100, "unit": "V"}
